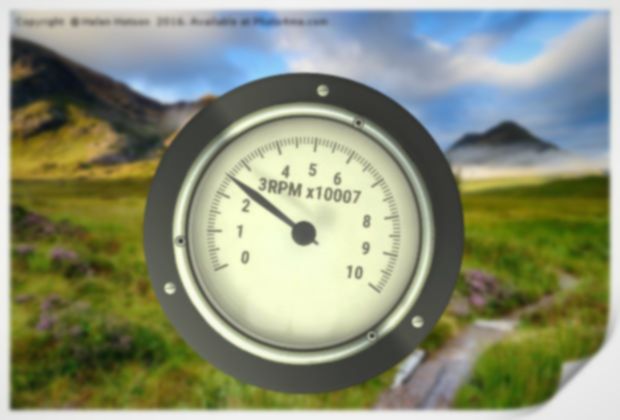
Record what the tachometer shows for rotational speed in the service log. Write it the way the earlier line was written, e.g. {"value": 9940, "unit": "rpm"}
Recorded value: {"value": 2500, "unit": "rpm"}
